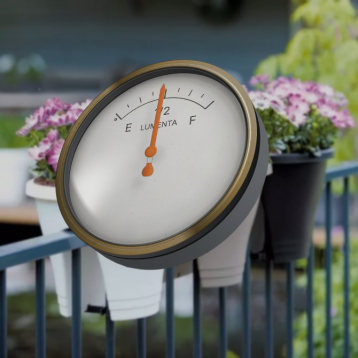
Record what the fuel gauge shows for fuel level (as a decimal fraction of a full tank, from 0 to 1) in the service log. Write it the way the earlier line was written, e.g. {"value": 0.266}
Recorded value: {"value": 0.5}
